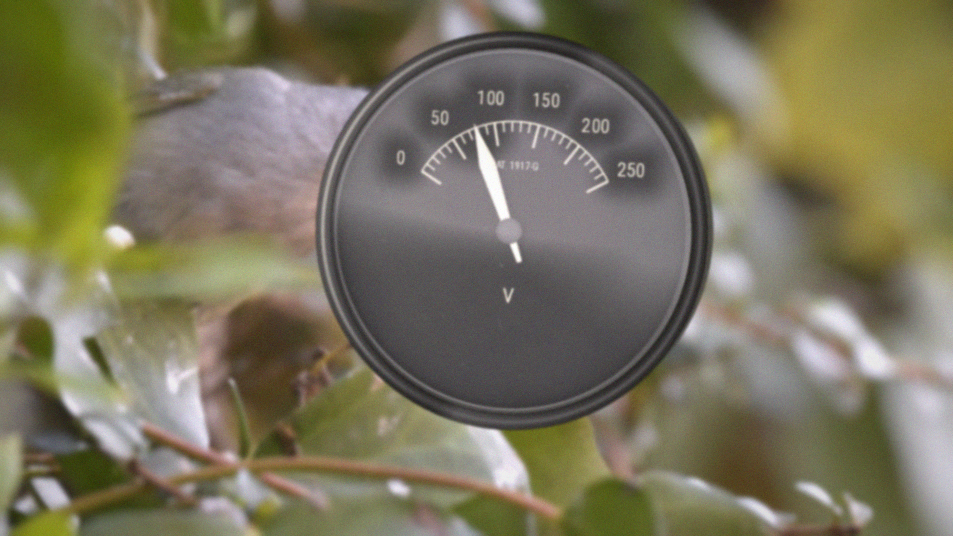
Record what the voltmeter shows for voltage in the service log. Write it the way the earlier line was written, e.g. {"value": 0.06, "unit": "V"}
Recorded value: {"value": 80, "unit": "V"}
